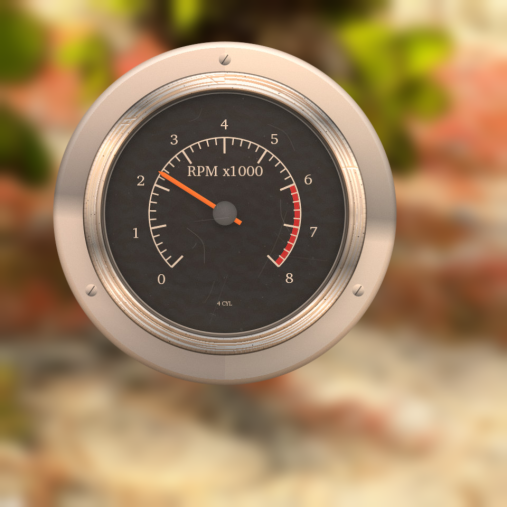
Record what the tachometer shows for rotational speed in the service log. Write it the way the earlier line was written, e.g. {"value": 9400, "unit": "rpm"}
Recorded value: {"value": 2300, "unit": "rpm"}
